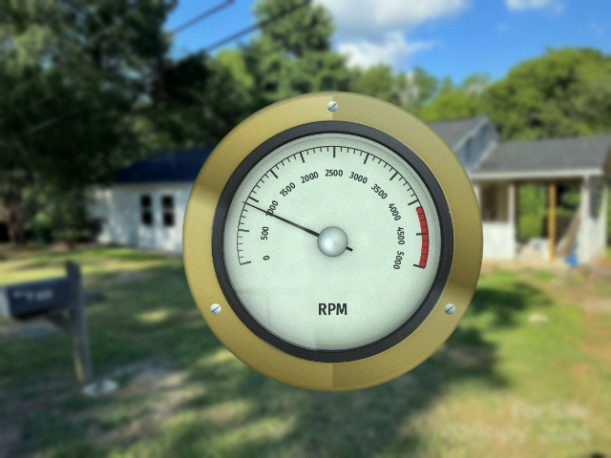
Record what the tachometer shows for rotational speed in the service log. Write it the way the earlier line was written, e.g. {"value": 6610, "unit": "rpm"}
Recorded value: {"value": 900, "unit": "rpm"}
